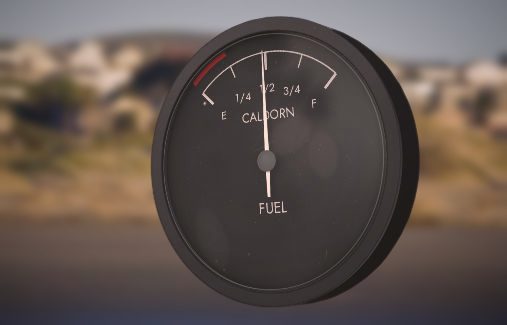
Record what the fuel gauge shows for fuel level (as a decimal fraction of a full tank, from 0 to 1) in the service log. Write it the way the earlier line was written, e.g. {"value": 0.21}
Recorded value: {"value": 0.5}
